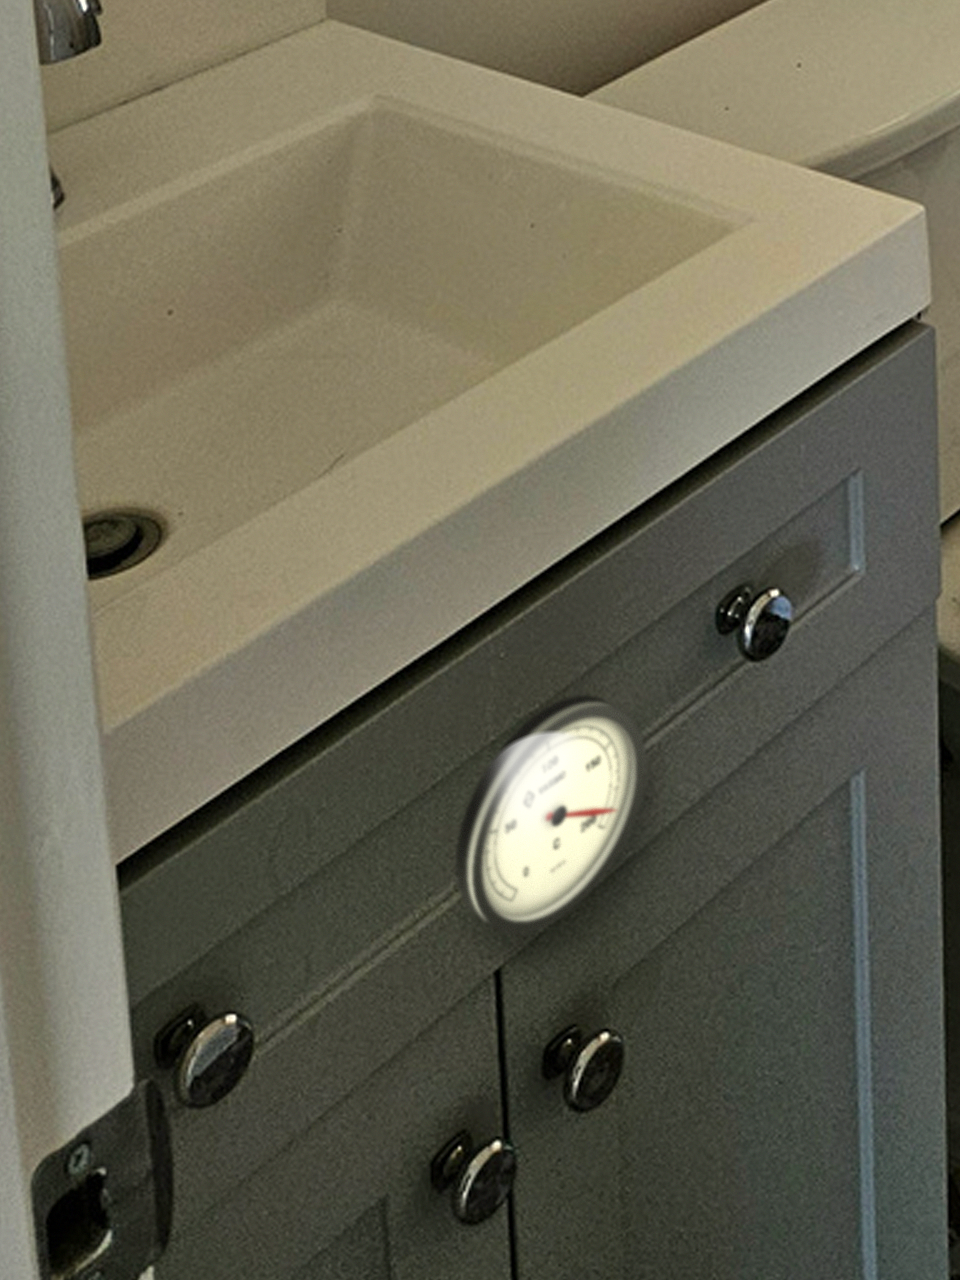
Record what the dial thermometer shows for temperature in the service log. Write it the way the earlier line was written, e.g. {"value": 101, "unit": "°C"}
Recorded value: {"value": 190, "unit": "°C"}
